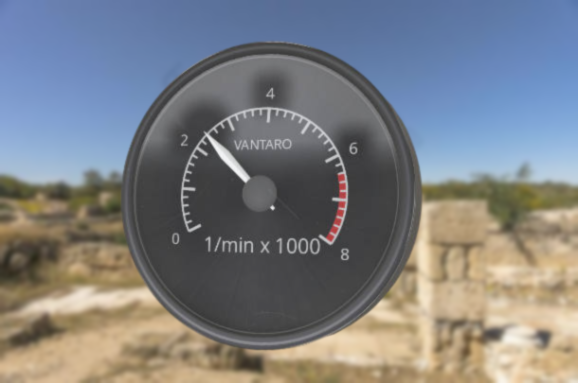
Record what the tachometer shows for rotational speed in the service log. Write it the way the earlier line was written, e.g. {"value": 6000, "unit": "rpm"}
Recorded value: {"value": 2400, "unit": "rpm"}
